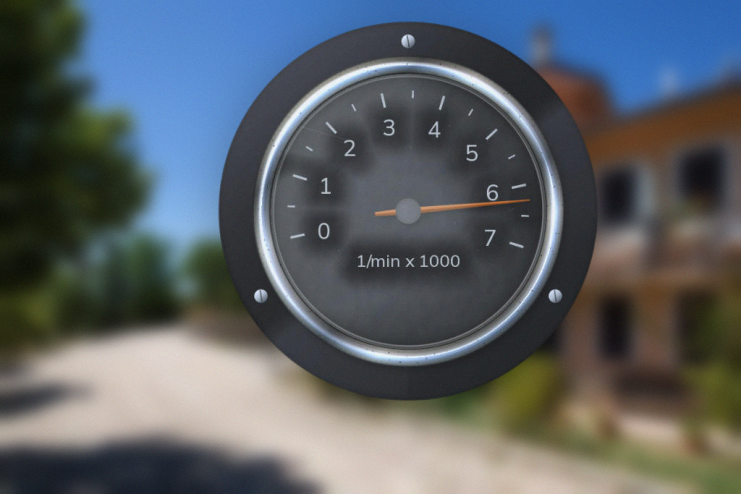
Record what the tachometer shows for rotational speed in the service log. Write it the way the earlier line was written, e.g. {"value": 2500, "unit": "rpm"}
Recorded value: {"value": 6250, "unit": "rpm"}
